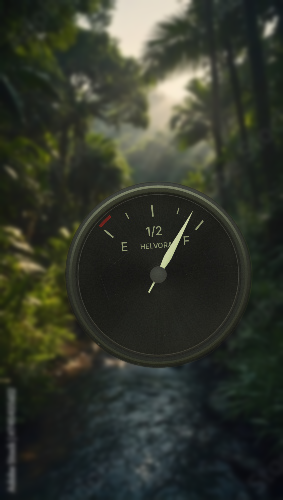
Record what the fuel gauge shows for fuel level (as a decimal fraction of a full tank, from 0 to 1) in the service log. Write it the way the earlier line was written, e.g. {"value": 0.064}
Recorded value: {"value": 0.875}
